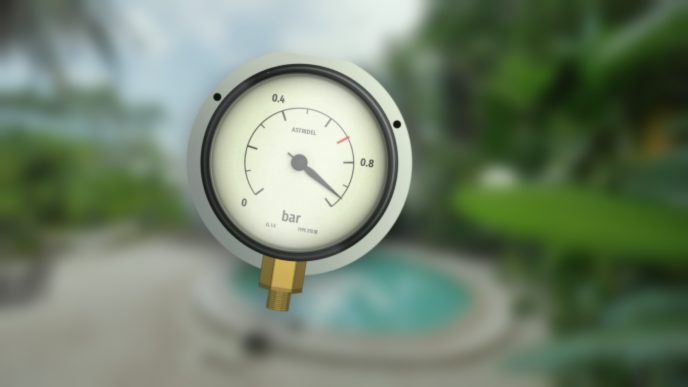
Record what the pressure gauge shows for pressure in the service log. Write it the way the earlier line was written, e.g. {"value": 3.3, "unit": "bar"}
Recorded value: {"value": 0.95, "unit": "bar"}
